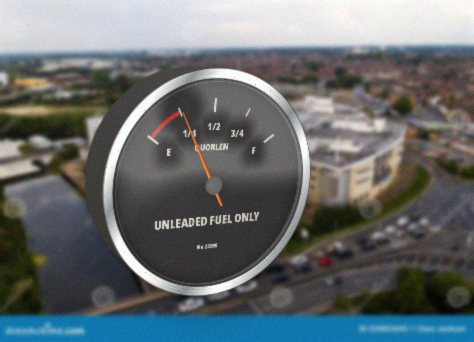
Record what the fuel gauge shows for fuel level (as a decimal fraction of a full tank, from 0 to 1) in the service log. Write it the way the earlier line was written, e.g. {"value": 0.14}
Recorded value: {"value": 0.25}
